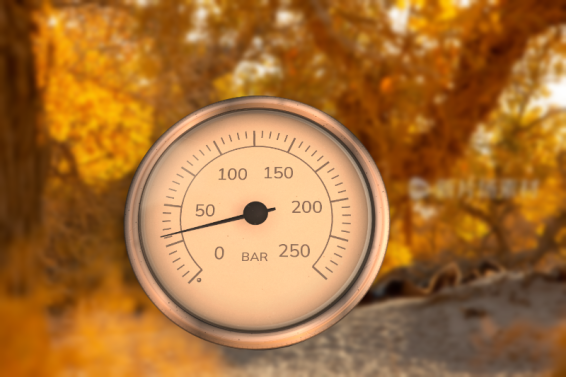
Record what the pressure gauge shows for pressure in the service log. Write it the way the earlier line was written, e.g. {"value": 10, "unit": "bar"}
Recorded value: {"value": 30, "unit": "bar"}
